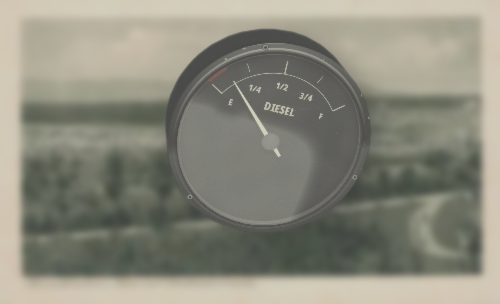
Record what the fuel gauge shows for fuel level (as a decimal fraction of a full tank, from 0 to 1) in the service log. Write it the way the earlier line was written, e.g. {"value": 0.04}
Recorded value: {"value": 0.125}
